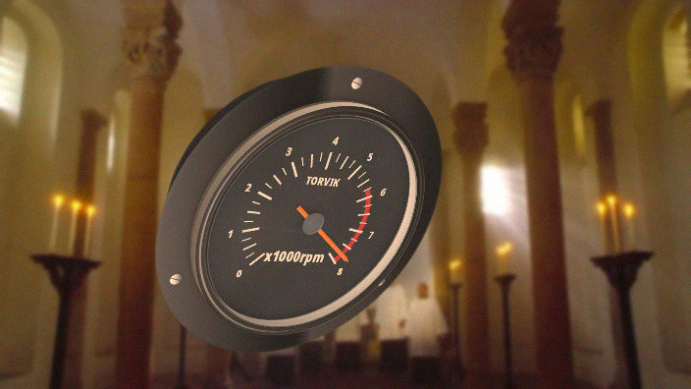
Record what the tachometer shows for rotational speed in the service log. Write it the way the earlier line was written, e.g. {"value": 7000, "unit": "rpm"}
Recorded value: {"value": 7750, "unit": "rpm"}
